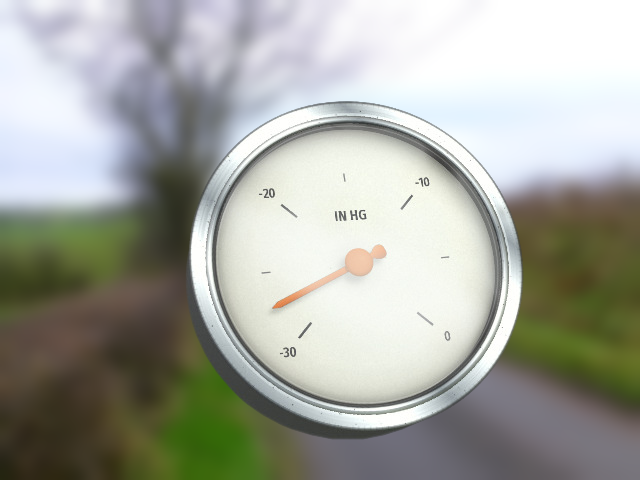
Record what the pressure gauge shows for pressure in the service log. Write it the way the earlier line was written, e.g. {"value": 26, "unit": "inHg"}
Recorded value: {"value": -27.5, "unit": "inHg"}
